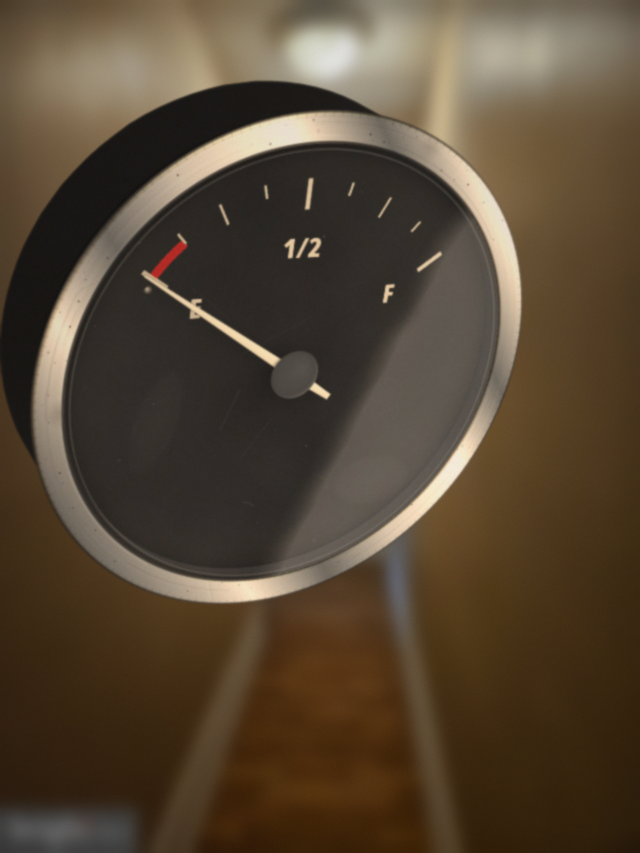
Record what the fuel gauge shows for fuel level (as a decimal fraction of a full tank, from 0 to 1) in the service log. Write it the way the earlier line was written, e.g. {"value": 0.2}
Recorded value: {"value": 0}
